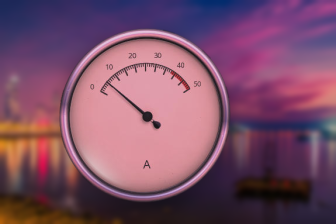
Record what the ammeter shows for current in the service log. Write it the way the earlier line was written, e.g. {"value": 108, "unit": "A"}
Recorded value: {"value": 5, "unit": "A"}
